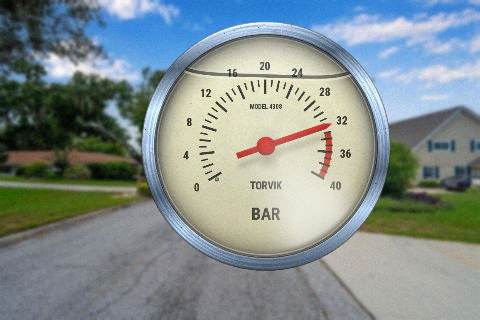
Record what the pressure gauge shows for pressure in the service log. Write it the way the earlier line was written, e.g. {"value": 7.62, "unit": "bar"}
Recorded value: {"value": 32, "unit": "bar"}
